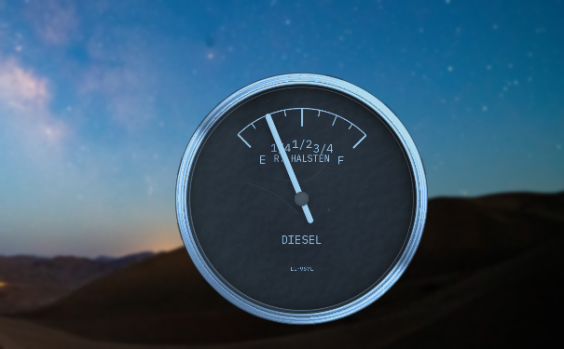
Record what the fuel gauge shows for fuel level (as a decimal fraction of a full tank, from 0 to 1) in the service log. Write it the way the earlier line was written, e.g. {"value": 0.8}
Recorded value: {"value": 0.25}
